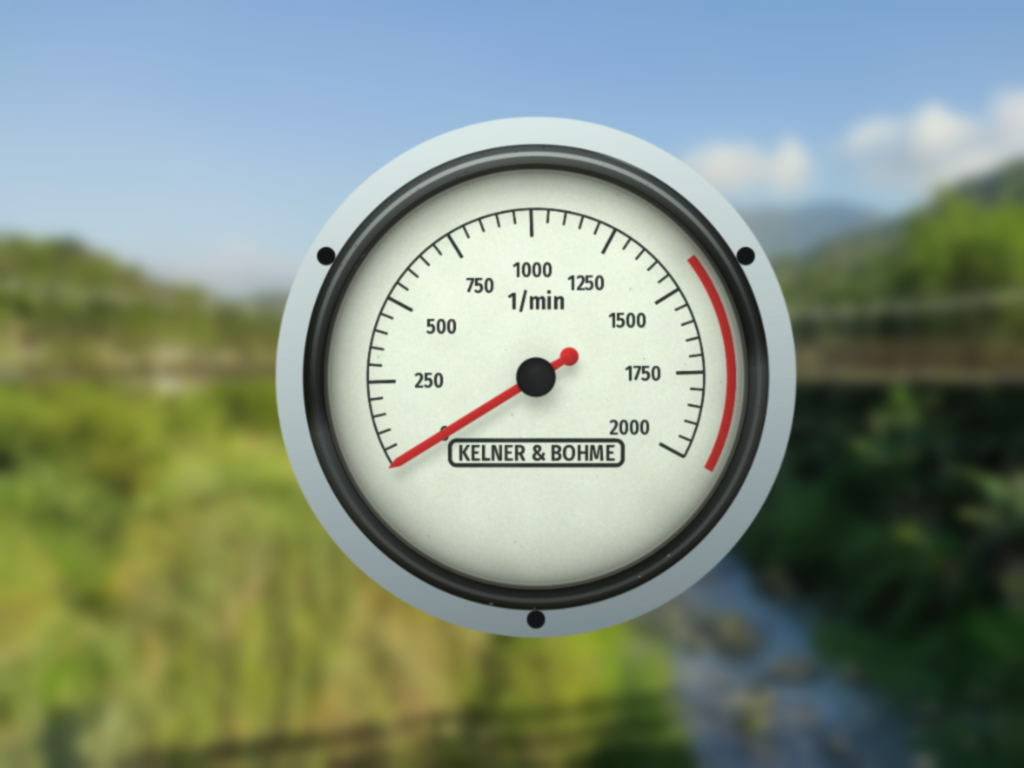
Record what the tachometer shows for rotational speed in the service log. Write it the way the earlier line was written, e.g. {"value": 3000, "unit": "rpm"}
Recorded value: {"value": 0, "unit": "rpm"}
